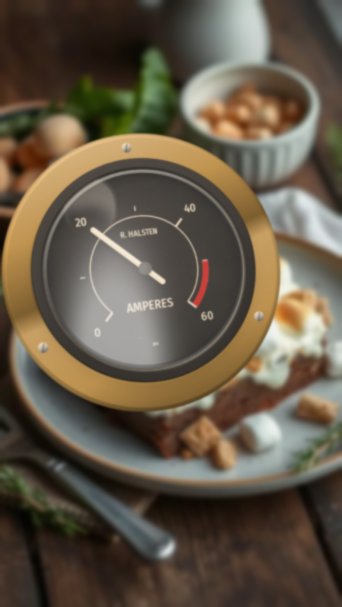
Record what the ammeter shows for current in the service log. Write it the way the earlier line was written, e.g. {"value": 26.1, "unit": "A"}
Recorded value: {"value": 20, "unit": "A"}
